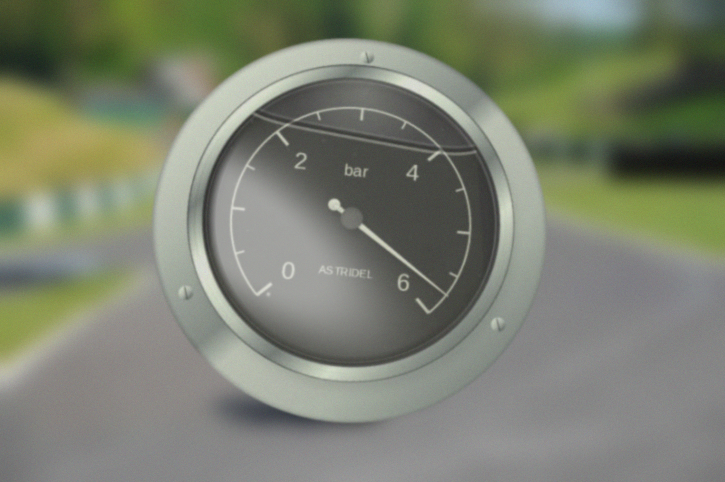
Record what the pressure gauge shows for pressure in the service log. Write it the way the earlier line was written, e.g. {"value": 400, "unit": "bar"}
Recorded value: {"value": 5.75, "unit": "bar"}
